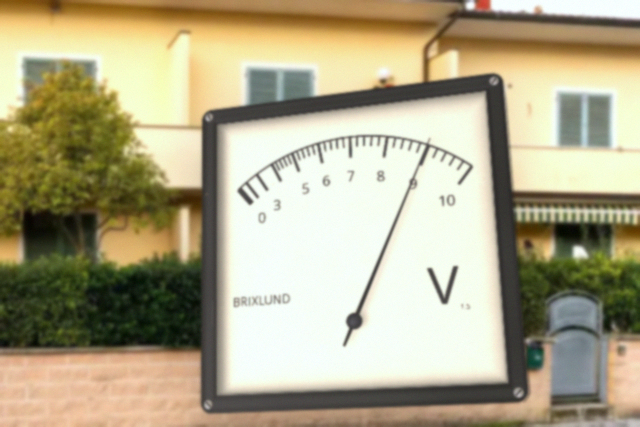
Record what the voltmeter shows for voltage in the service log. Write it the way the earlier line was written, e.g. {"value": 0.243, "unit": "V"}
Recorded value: {"value": 9, "unit": "V"}
